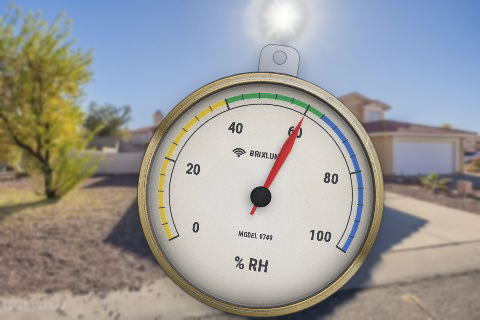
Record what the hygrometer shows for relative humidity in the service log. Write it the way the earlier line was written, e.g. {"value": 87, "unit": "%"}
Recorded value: {"value": 60, "unit": "%"}
